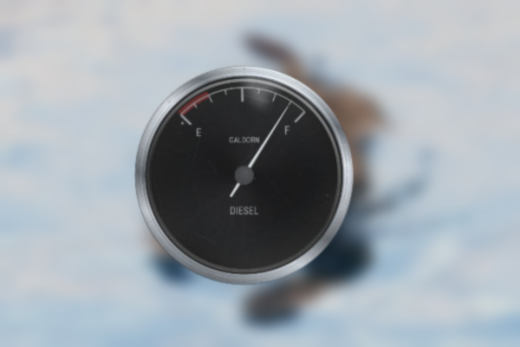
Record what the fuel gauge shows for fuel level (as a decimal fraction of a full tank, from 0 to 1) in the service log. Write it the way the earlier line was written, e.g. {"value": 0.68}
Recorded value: {"value": 0.875}
